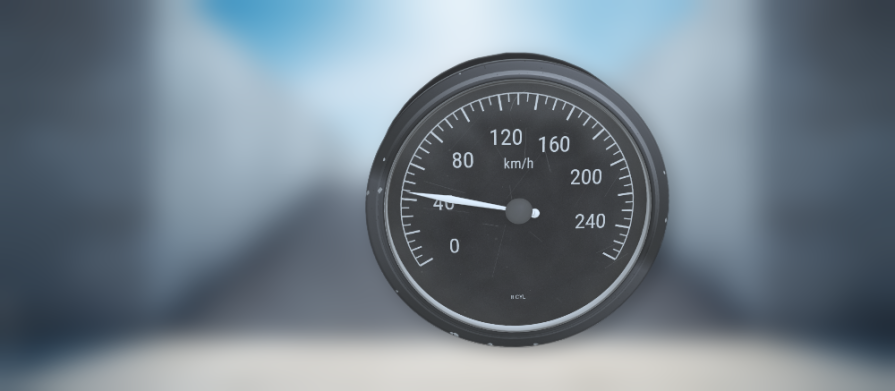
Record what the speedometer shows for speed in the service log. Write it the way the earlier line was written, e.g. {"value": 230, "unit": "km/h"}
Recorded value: {"value": 45, "unit": "km/h"}
